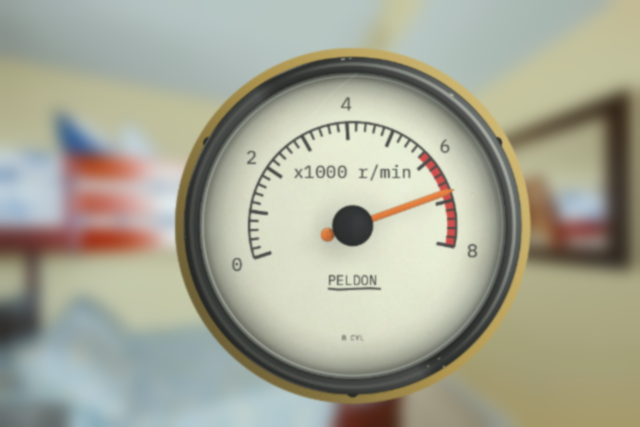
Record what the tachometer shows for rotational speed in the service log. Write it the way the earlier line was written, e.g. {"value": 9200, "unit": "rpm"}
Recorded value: {"value": 6800, "unit": "rpm"}
